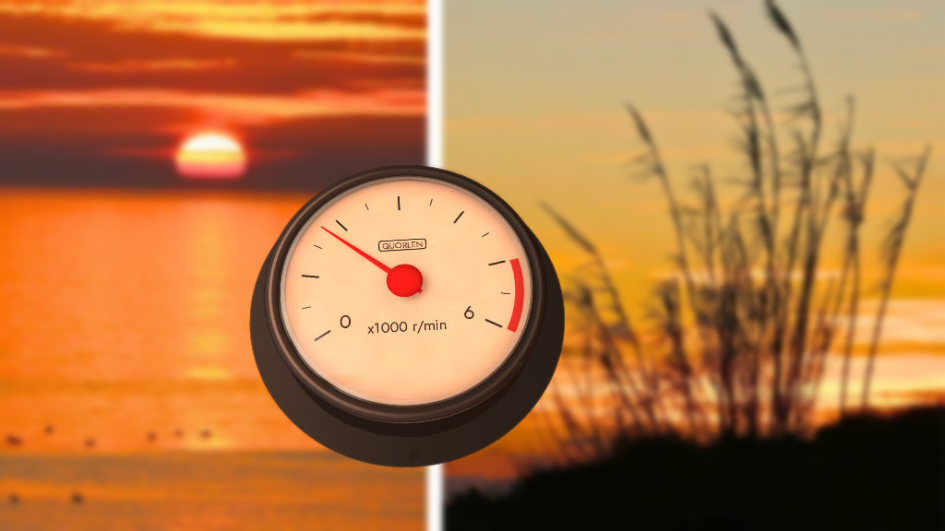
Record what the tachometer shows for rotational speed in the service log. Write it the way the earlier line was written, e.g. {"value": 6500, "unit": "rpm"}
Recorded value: {"value": 1750, "unit": "rpm"}
